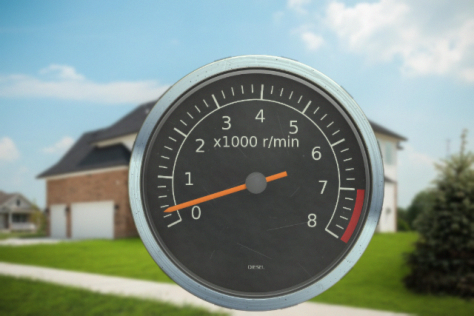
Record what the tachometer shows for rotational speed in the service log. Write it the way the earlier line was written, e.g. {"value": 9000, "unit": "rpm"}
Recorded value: {"value": 300, "unit": "rpm"}
